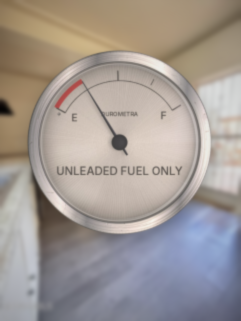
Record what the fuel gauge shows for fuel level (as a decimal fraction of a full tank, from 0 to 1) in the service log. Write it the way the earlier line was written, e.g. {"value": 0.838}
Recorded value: {"value": 0.25}
